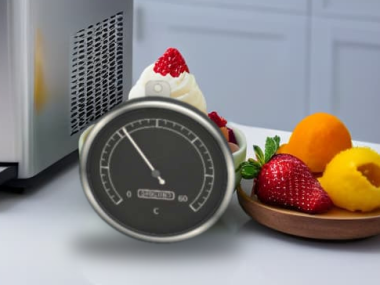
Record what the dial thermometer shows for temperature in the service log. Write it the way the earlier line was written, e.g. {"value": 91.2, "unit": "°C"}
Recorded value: {"value": 22, "unit": "°C"}
